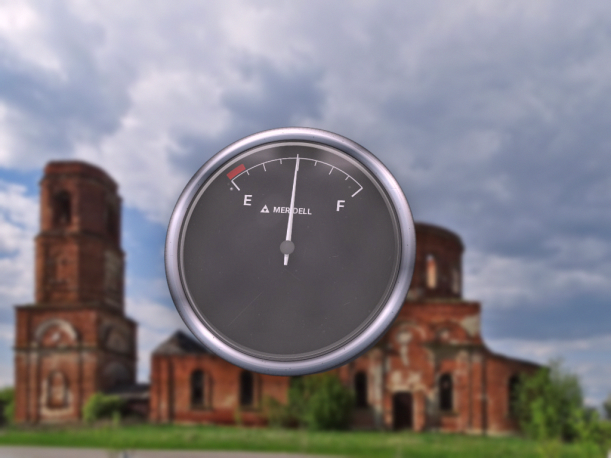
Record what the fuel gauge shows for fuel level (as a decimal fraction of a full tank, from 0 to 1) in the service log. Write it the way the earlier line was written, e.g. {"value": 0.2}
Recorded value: {"value": 0.5}
